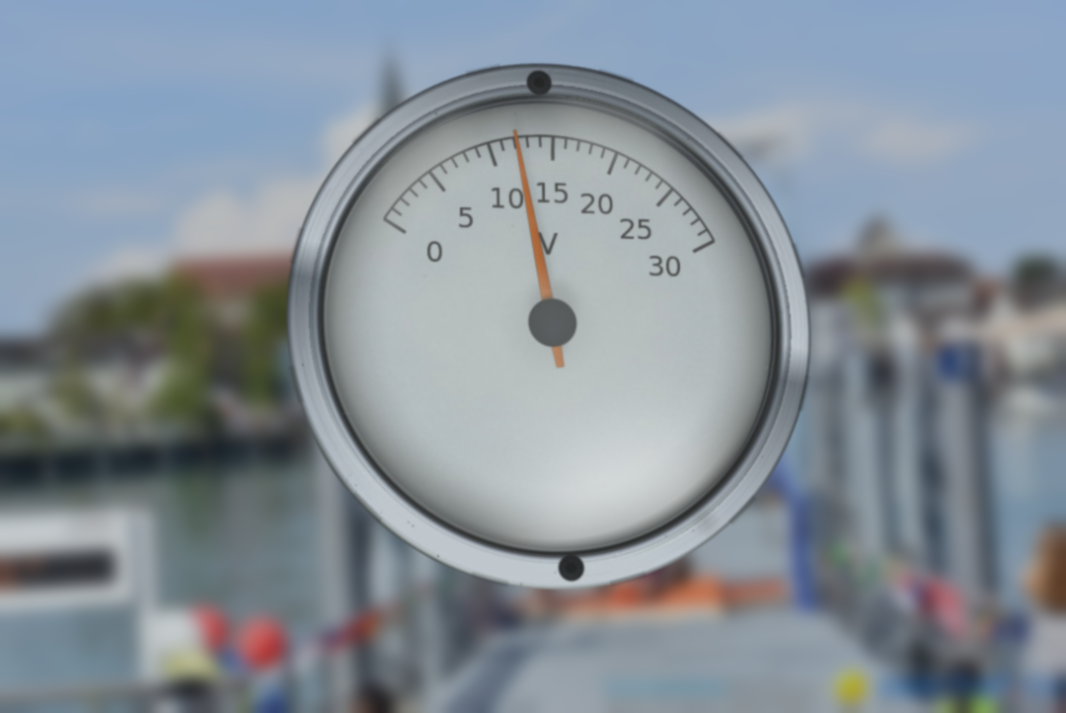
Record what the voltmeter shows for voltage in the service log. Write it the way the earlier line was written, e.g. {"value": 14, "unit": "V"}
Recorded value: {"value": 12, "unit": "V"}
